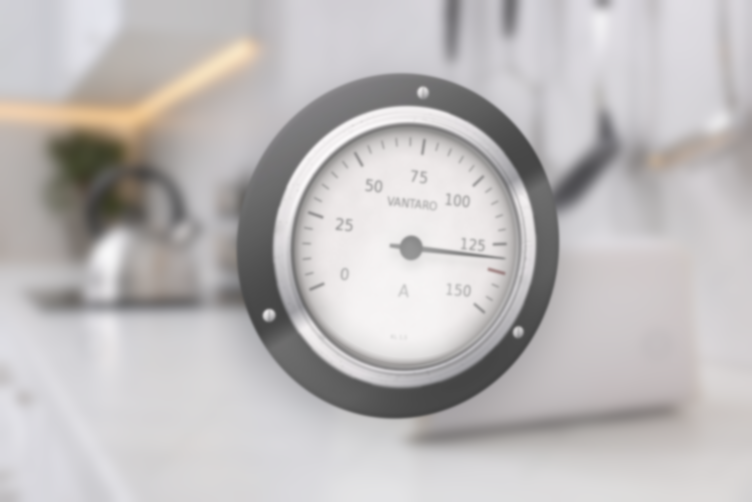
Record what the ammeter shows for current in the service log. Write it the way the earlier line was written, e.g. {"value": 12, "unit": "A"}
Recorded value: {"value": 130, "unit": "A"}
